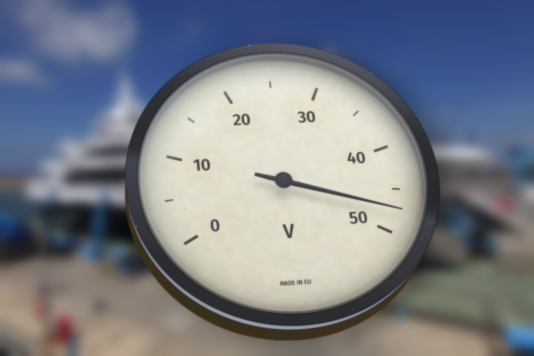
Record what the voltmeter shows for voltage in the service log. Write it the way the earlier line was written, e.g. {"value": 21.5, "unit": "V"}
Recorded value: {"value": 47.5, "unit": "V"}
